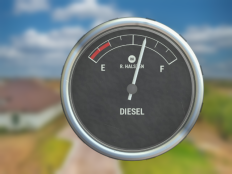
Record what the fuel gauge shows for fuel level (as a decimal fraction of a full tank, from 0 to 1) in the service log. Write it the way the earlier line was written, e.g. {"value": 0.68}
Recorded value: {"value": 0.625}
